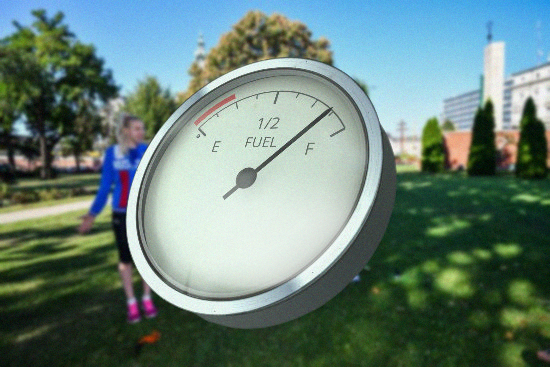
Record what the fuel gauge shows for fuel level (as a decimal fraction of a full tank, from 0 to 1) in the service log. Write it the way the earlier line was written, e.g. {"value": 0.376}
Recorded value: {"value": 0.875}
